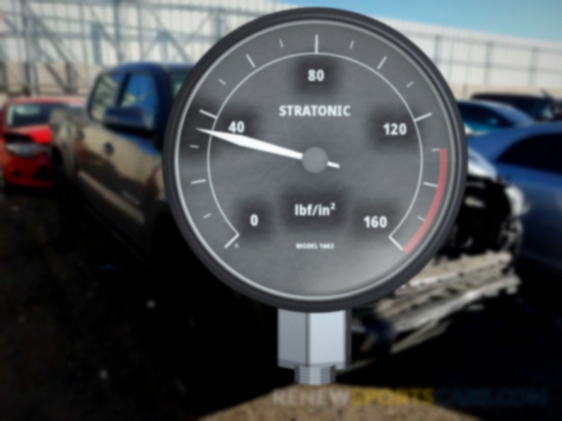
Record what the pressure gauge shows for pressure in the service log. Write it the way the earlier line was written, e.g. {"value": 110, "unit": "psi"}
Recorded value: {"value": 35, "unit": "psi"}
